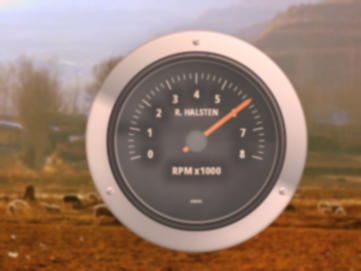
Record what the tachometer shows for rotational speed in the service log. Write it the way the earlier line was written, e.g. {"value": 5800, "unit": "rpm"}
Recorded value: {"value": 6000, "unit": "rpm"}
